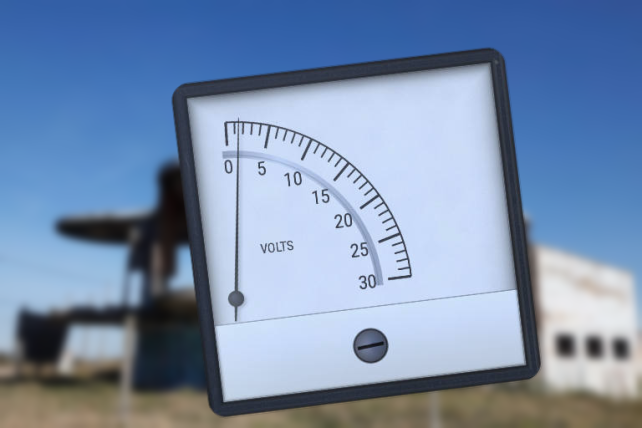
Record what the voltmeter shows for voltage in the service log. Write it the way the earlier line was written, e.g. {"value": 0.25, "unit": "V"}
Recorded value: {"value": 1.5, "unit": "V"}
